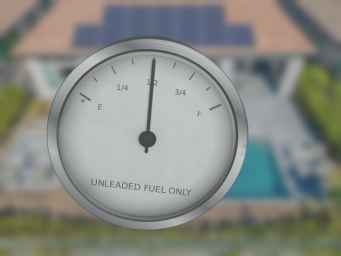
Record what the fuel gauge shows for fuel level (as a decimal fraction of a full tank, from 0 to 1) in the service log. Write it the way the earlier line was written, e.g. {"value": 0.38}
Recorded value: {"value": 0.5}
